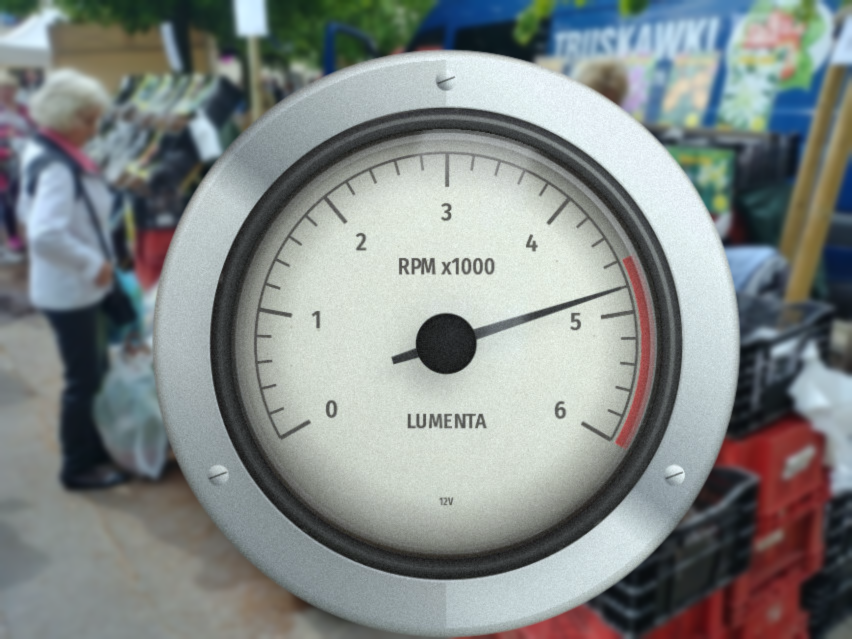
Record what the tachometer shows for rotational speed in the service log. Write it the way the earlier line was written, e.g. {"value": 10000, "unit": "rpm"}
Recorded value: {"value": 4800, "unit": "rpm"}
